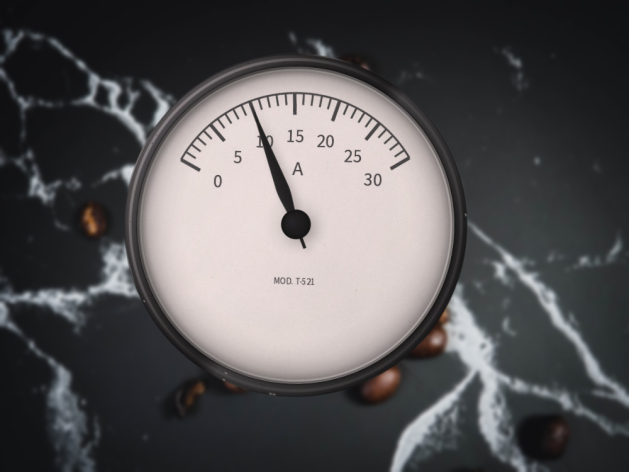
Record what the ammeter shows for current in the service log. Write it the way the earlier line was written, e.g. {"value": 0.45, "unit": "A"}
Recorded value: {"value": 10, "unit": "A"}
